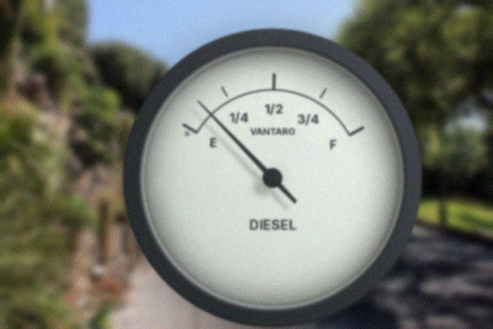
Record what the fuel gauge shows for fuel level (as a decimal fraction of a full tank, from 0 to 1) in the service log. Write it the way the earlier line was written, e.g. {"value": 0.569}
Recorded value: {"value": 0.125}
